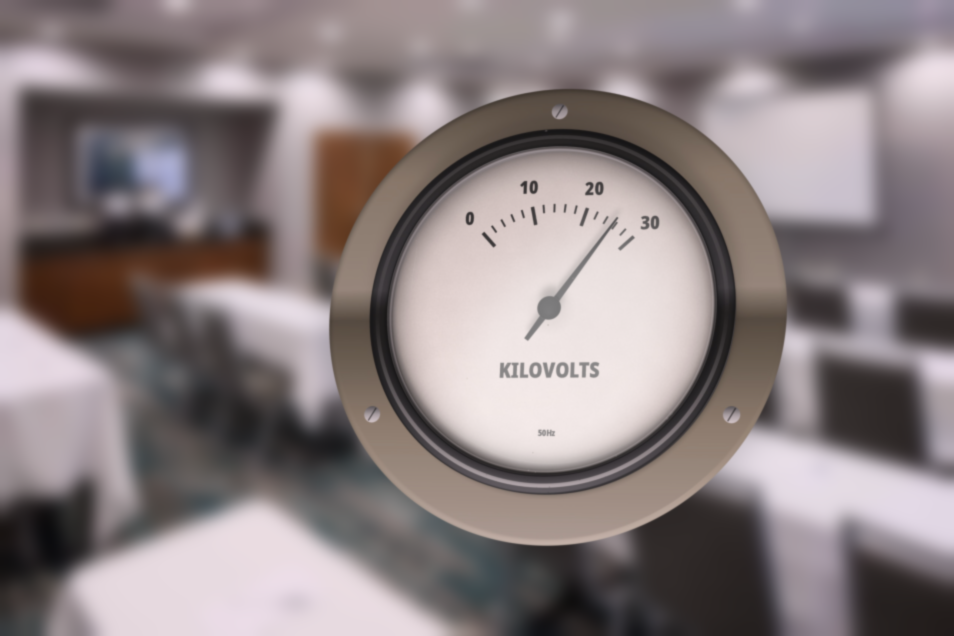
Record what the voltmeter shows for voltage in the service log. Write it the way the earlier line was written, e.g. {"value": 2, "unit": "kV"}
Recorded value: {"value": 26, "unit": "kV"}
